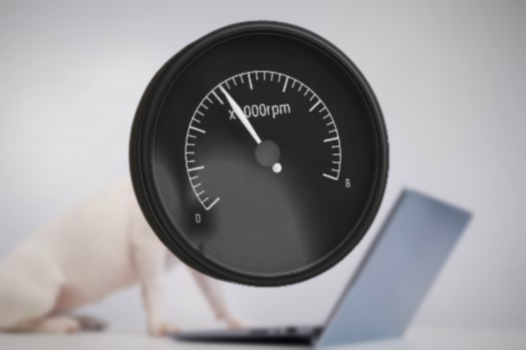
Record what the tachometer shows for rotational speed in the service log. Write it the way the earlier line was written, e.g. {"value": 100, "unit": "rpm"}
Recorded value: {"value": 3200, "unit": "rpm"}
